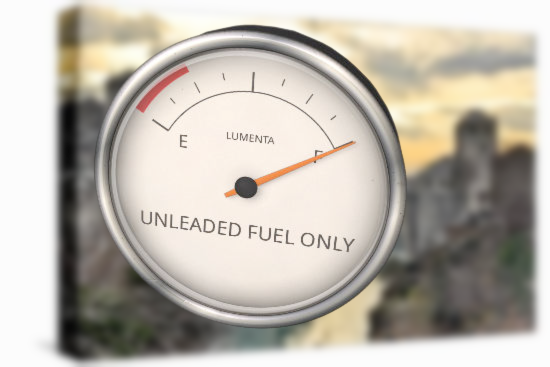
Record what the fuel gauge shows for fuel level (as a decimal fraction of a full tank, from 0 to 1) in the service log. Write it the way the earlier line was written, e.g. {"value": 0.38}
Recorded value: {"value": 1}
